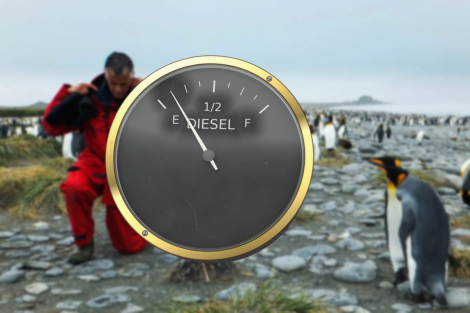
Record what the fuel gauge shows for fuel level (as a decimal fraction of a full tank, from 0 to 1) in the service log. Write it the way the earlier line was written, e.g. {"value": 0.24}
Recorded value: {"value": 0.125}
